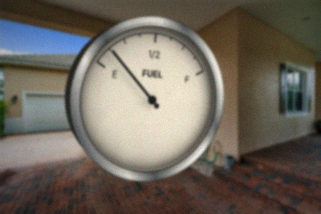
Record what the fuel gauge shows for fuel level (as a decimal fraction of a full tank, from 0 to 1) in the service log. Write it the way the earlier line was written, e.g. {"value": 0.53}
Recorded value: {"value": 0.125}
